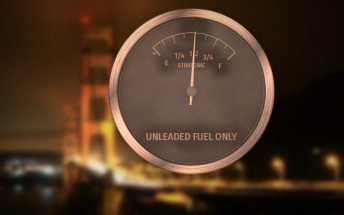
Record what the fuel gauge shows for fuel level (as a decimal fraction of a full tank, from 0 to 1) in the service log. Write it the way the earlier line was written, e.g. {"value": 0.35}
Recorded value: {"value": 0.5}
